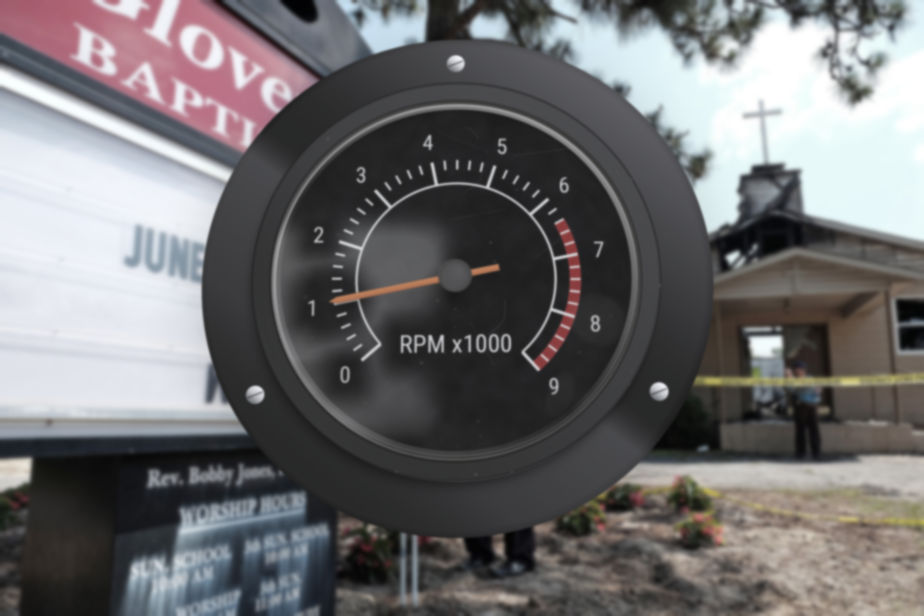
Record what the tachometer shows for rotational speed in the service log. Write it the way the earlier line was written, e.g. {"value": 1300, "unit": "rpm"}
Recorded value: {"value": 1000, "unit": "rpm"}
